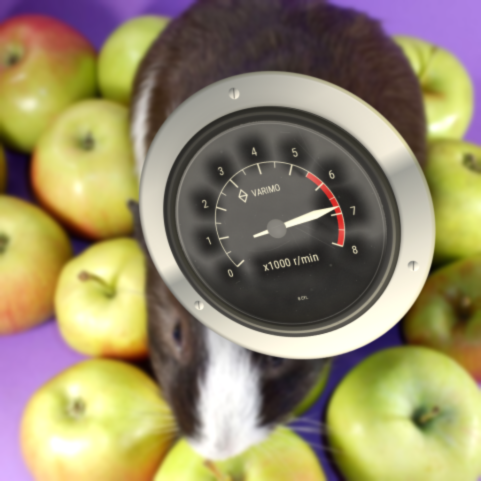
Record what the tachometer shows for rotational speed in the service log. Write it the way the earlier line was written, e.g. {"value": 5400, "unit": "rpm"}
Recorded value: {"value": 6750, "unit": "rpm"}
